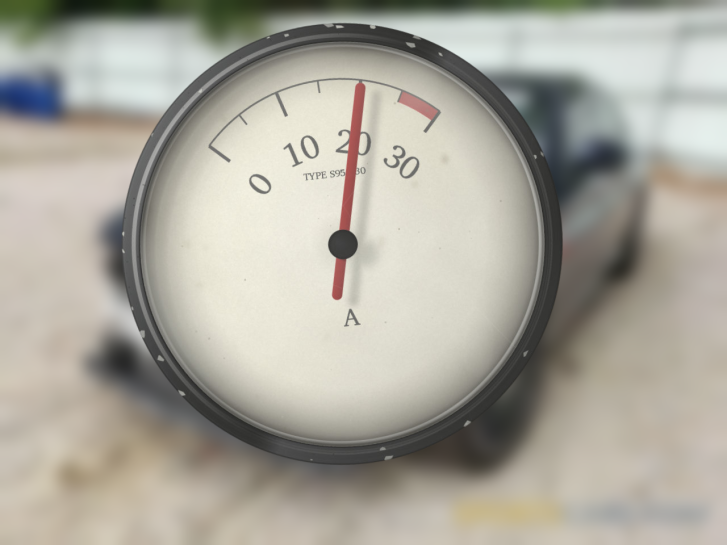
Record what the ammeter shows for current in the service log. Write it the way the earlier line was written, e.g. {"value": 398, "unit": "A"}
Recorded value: {"value": 20, "unit": "A"}
